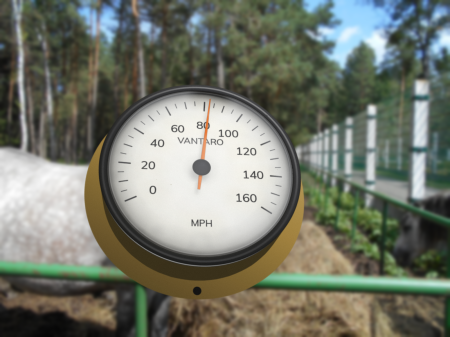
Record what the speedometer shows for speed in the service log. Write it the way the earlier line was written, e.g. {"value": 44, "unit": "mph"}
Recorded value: {"value": 82.5, "unit": "mph"}
